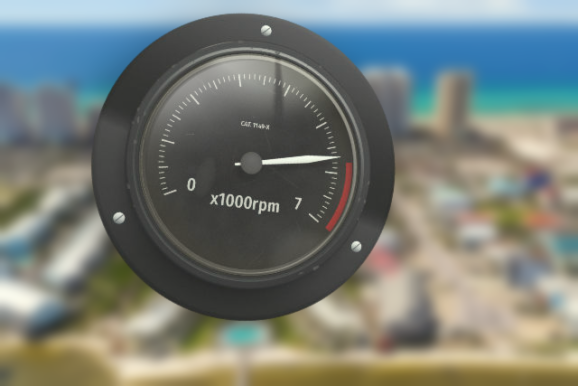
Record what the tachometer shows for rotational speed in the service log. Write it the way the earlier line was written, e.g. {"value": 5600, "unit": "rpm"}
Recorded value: {"value": 5700, "unit": "rpm"}
